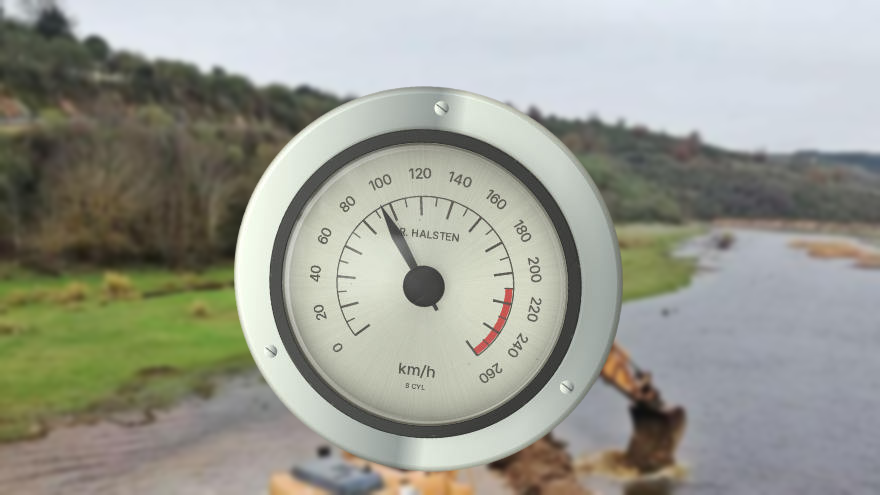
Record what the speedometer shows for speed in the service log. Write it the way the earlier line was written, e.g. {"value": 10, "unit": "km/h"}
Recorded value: {"value": 95, "unit": "km/h"}
